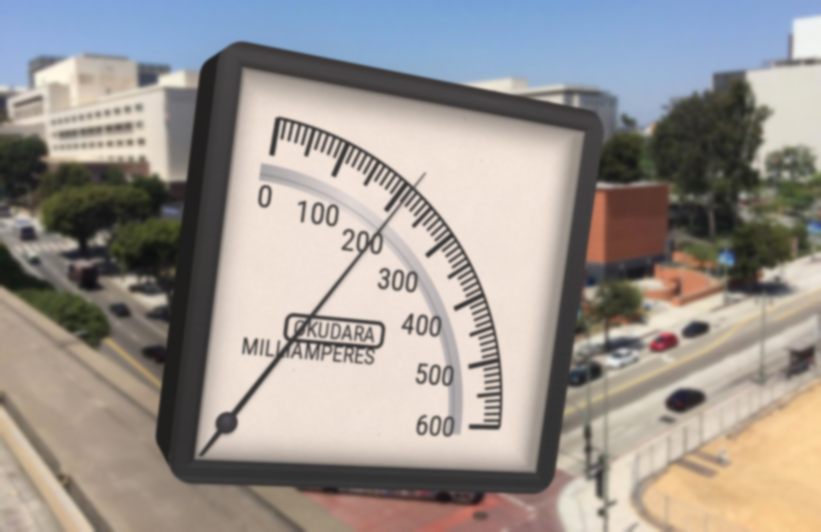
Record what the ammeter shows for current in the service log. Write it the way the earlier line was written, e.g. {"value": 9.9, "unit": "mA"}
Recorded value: {"value": 210, "unit": "mA"}
